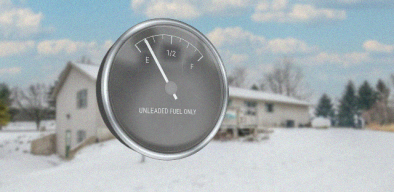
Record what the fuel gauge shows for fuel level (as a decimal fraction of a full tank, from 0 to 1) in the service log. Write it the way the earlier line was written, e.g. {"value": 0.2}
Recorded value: {"value": 0.125}
